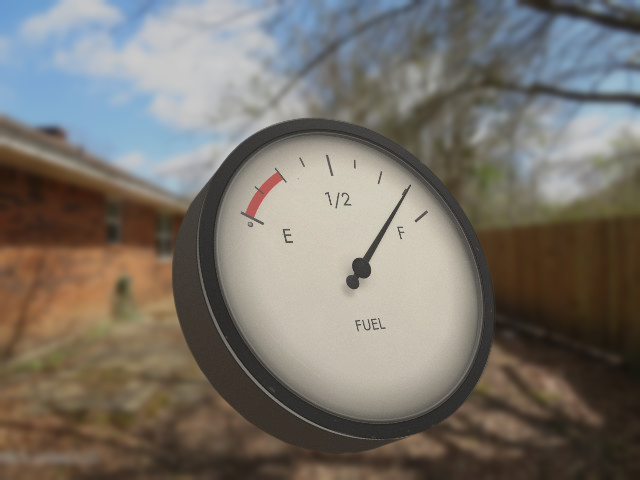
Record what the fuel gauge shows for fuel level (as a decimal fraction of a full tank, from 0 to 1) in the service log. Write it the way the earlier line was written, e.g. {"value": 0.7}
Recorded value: {"value": 0.875}
